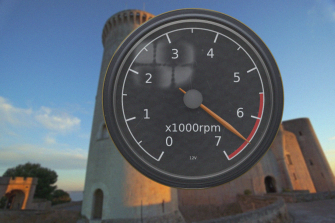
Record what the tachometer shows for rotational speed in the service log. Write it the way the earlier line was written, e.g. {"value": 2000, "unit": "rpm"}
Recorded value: {"value": 6500, "unit": "rpm"}
